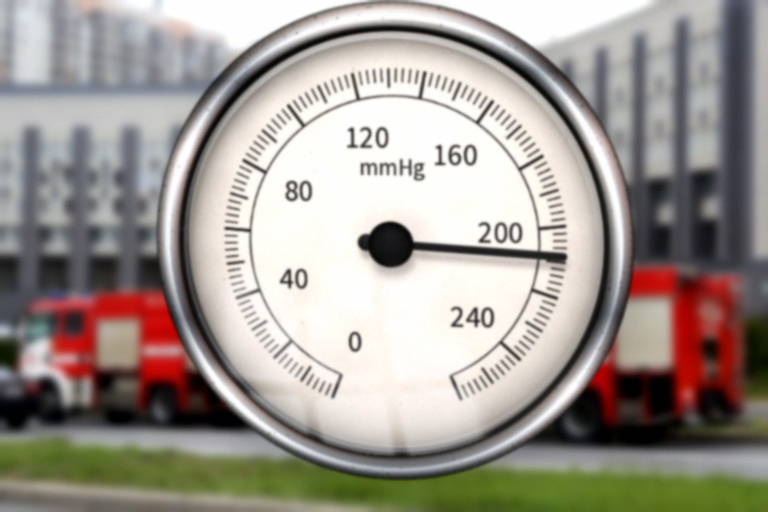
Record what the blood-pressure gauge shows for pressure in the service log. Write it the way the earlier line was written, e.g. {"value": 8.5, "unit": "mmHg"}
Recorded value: {"value": 208, "unit": "mmHg"}
